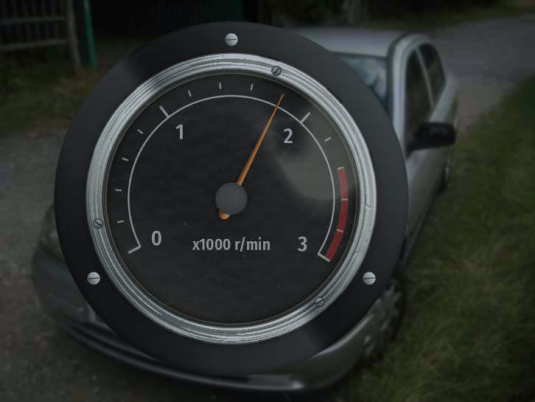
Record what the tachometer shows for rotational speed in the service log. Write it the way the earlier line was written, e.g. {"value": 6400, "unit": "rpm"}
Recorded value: {"value": 1800, "unit": "rpm"}
